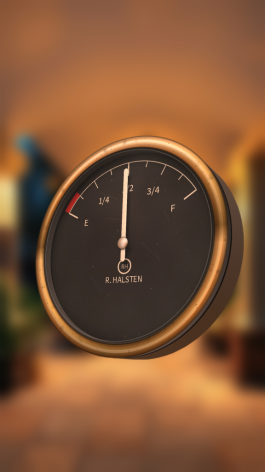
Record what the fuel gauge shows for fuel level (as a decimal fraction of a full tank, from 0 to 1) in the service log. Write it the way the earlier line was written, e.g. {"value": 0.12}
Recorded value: {"value": 0.5}
